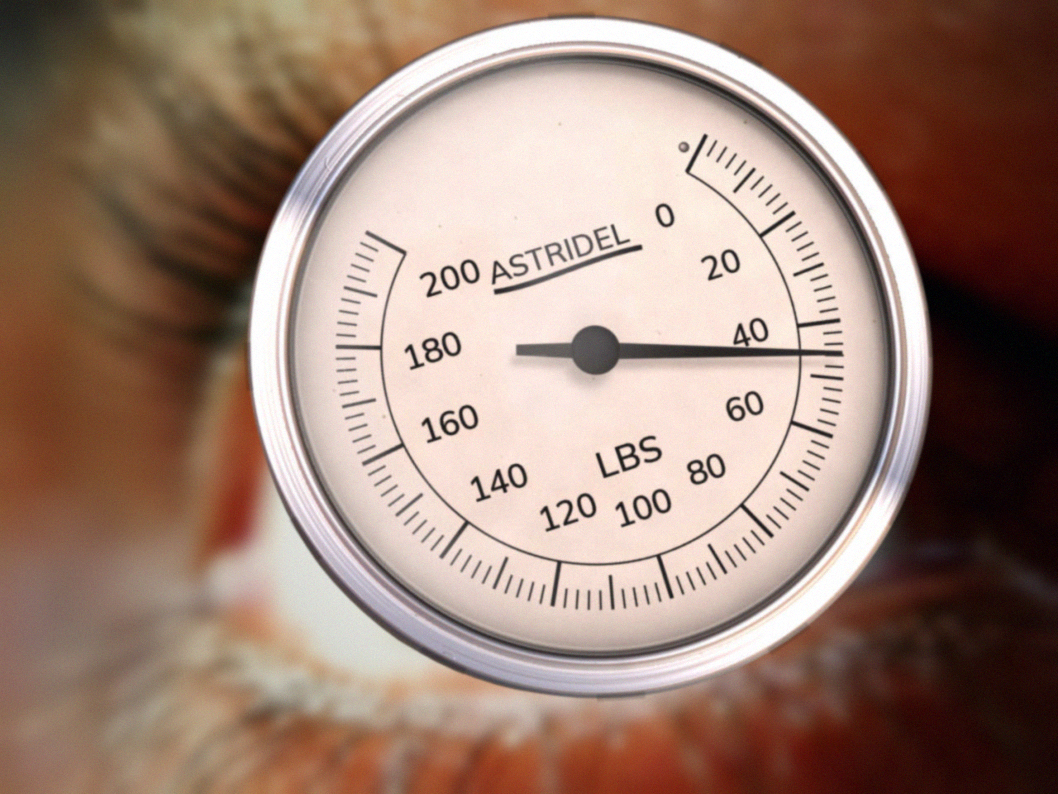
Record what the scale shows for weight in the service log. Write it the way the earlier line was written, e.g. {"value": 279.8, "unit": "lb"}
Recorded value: {"value": 46, "unit": "lb"}
